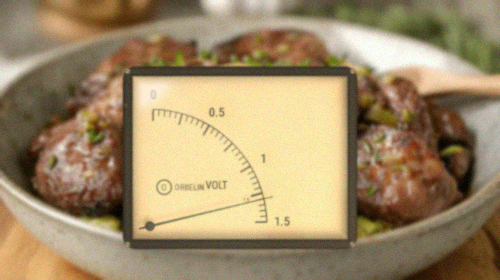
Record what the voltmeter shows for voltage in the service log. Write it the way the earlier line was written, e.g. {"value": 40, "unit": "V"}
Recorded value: {"value": 1.3, "unit": "V"}
